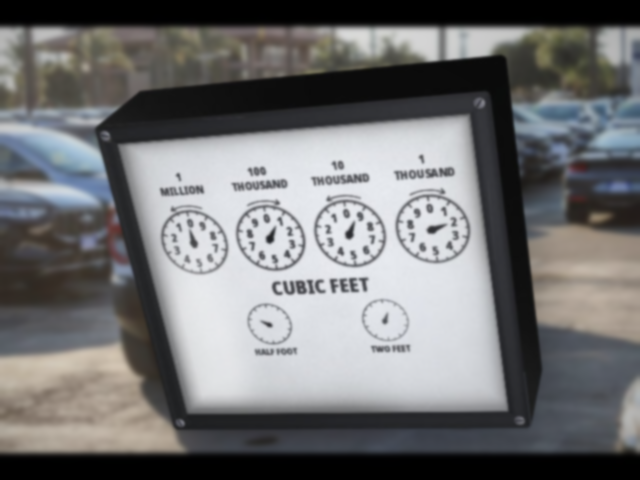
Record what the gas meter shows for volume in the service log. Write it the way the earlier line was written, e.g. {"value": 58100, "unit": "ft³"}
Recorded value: {"value": 9200, "unit": "ft³"}
